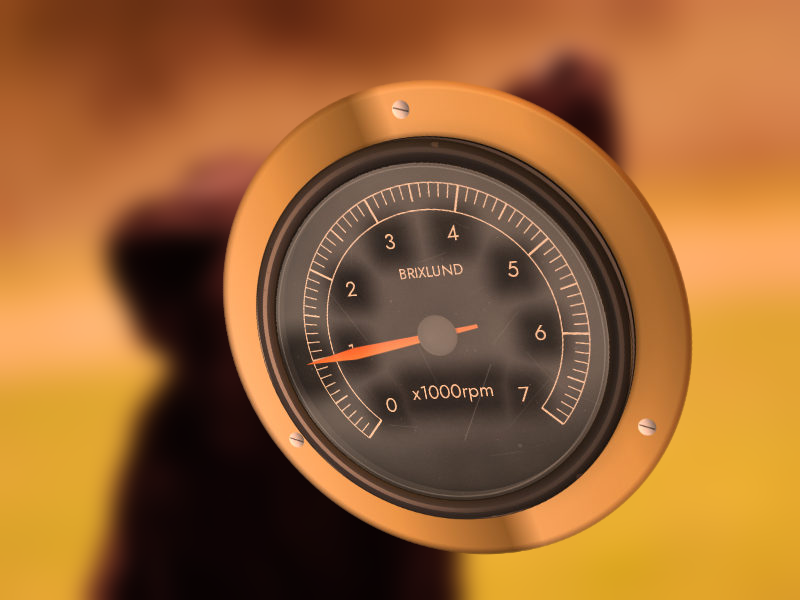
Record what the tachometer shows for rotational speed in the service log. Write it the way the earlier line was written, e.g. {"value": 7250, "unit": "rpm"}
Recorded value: {"value": 1000, "unit": "rpm"}
